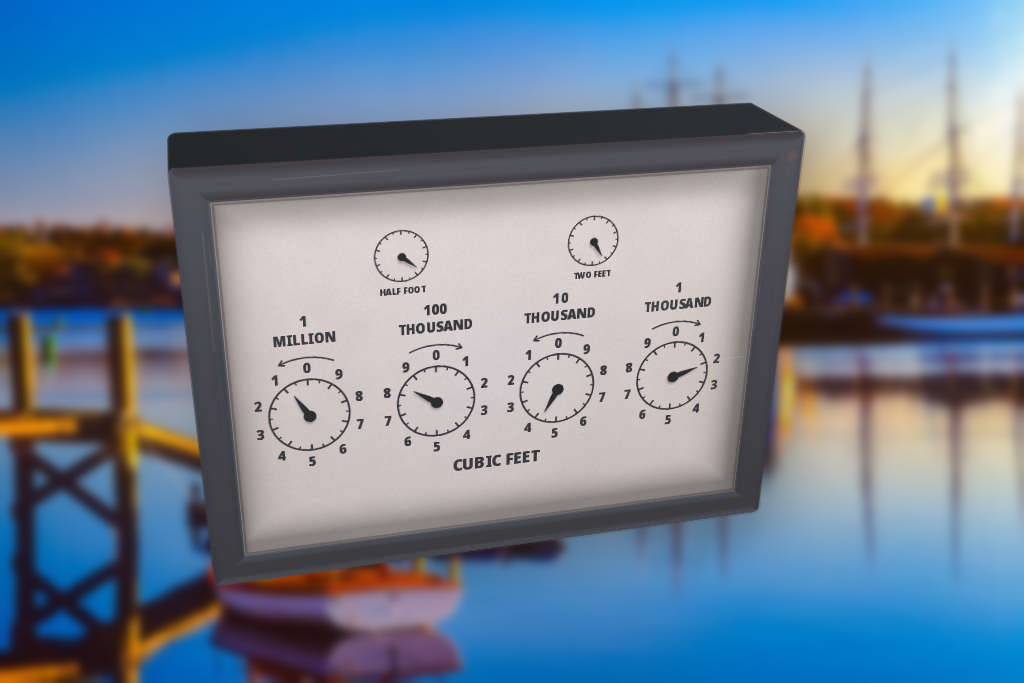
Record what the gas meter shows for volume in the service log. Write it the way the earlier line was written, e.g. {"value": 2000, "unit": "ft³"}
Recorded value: {"value": 84200, "unit": "ft³"}
